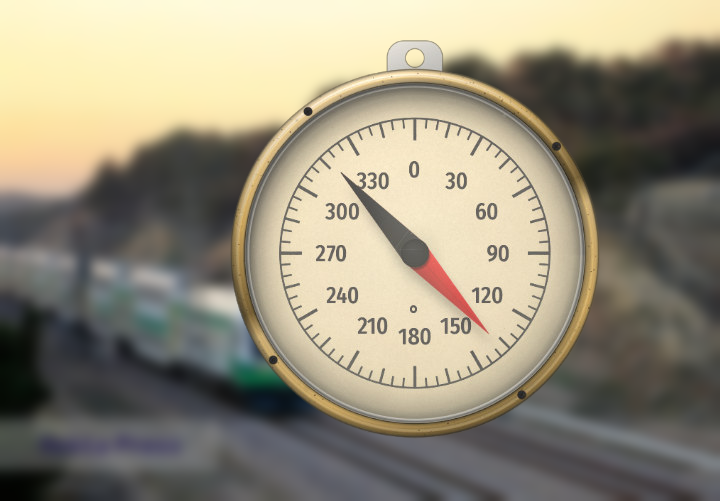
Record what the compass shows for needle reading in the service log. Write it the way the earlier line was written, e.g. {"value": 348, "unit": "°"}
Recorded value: {"value": 137.5, "unit": "°"}
